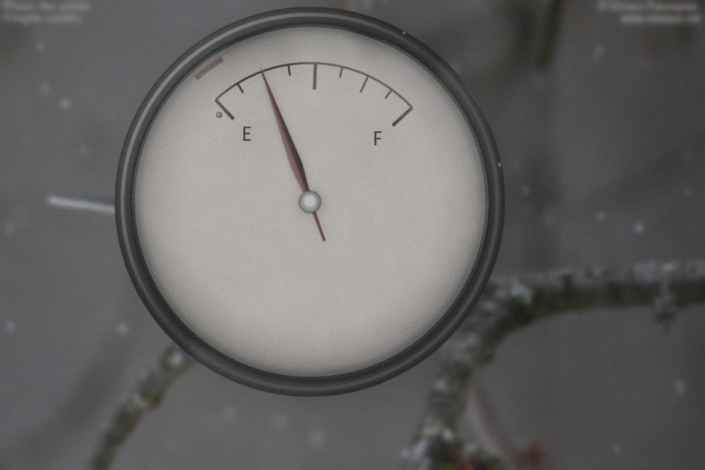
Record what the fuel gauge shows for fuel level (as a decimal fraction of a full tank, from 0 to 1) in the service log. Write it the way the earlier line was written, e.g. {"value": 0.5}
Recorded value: {"value": 0.25}
